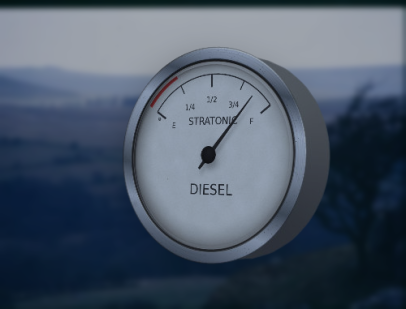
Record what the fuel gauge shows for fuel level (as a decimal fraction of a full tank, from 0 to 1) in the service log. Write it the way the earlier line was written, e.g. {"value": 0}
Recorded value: {"value": 0.875}
